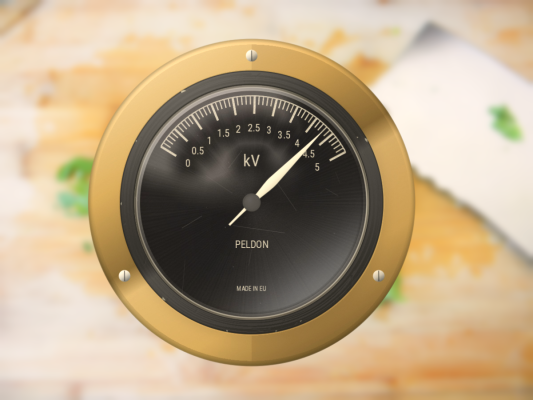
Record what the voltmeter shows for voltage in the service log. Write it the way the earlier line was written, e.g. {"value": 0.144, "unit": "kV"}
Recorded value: {"value": 4.3, "unit": "kV"}
